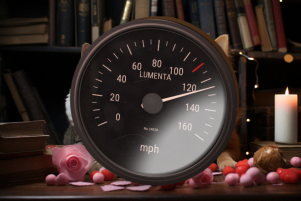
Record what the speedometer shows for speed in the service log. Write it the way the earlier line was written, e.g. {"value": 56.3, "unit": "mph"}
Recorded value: {"value": 125, "unit": "mph"}
